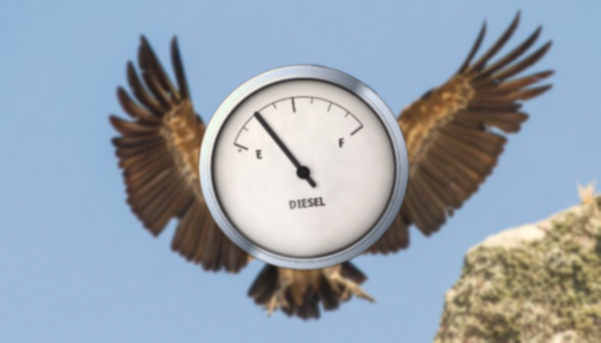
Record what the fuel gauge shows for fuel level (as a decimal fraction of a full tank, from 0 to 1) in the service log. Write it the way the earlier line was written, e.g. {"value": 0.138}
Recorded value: {"value": 0.25}
